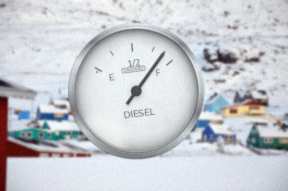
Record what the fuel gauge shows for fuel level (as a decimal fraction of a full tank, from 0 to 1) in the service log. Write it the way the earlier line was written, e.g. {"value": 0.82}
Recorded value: {"value": 0.875}
